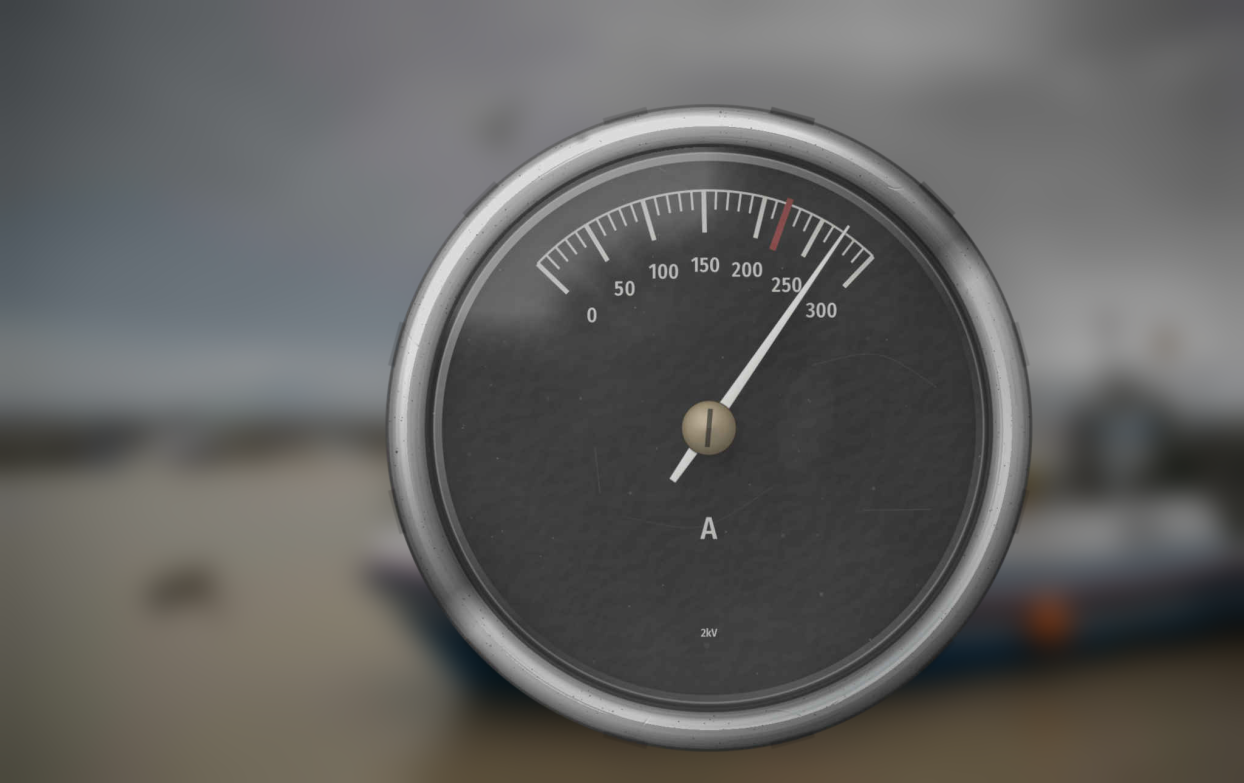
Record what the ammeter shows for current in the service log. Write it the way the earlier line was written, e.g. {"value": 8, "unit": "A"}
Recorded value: {"value": 270, "unit": "A"}
